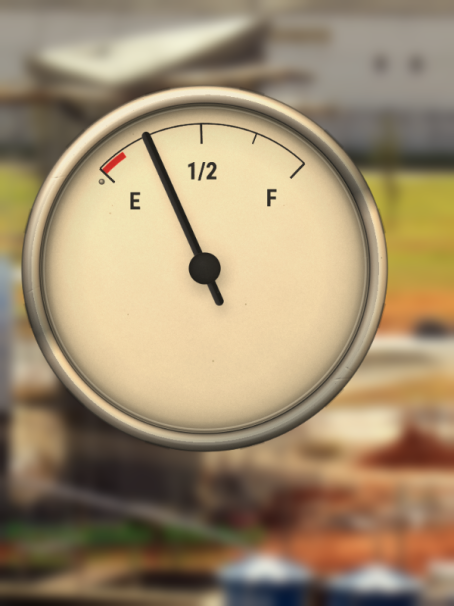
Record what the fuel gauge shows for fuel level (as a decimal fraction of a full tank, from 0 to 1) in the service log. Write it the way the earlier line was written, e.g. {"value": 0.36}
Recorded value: {"value": 0.25}
